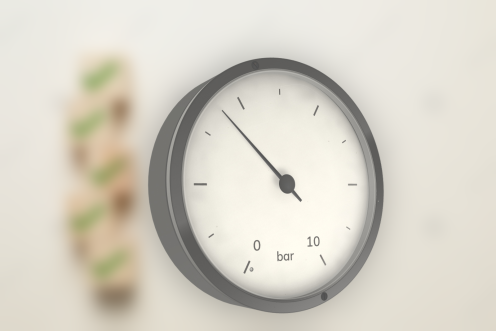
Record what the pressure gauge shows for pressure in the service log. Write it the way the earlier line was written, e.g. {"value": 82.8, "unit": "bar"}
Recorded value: {"value": 3.5, "unit": "bar"}
